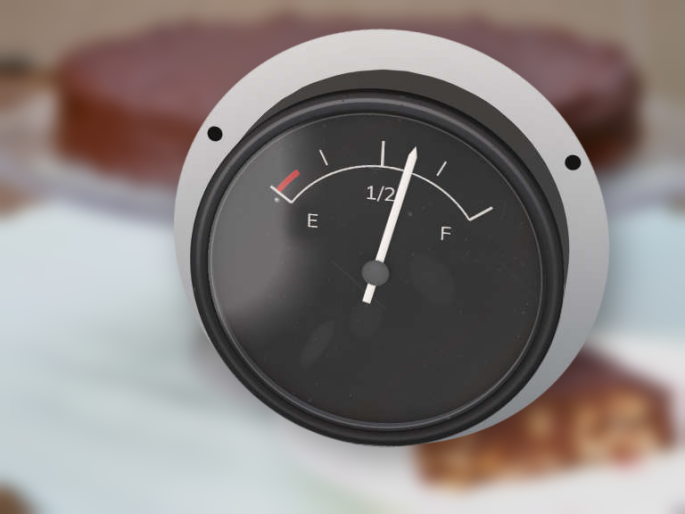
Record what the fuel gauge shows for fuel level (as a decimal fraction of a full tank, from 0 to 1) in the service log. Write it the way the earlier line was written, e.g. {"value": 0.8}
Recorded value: {"value": 0.625}
